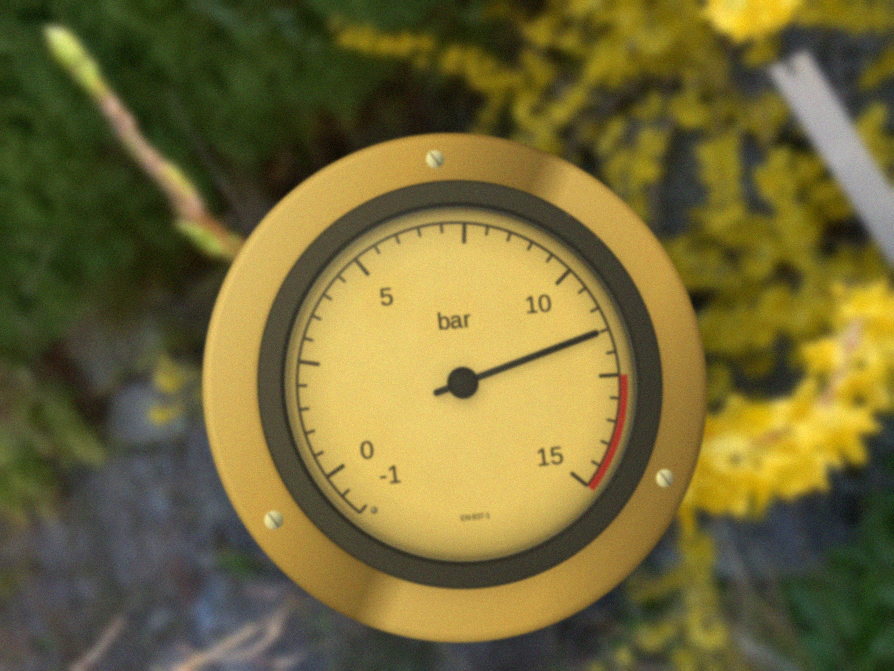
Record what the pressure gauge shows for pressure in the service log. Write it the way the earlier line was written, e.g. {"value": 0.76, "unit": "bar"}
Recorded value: {"value": 11.5, "unit": "bar"}
